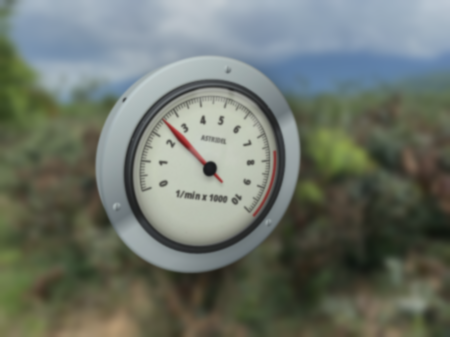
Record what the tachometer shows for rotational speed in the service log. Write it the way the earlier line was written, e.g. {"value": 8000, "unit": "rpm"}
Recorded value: {"value": 2500, "unit": "rpm"}
